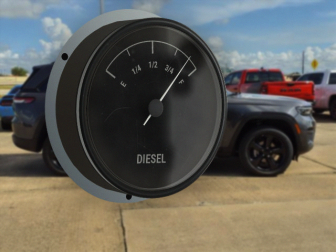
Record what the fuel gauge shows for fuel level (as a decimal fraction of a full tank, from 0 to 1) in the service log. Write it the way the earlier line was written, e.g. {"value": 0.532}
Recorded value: {"value": 0.875}
